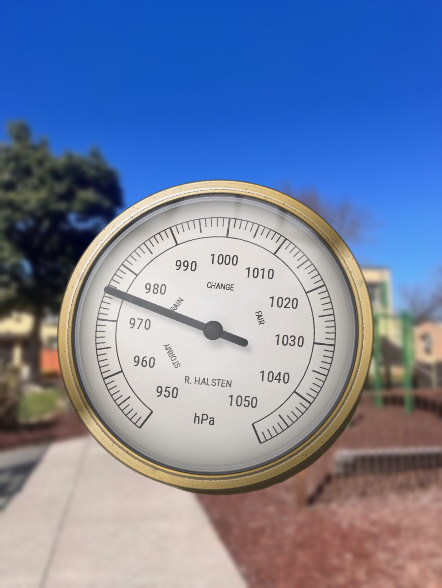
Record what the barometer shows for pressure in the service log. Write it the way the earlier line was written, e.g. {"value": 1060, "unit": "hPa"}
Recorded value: {"value": 975, "unit": "hPa"}
